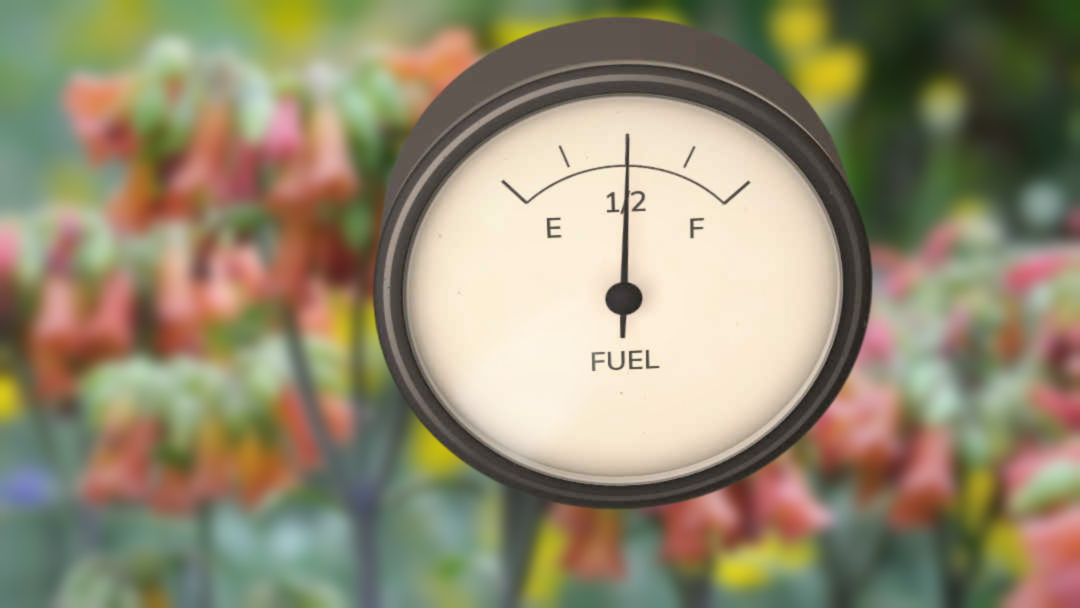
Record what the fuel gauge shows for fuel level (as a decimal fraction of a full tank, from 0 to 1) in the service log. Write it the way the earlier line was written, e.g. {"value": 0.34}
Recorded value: {"value": 0.5}
